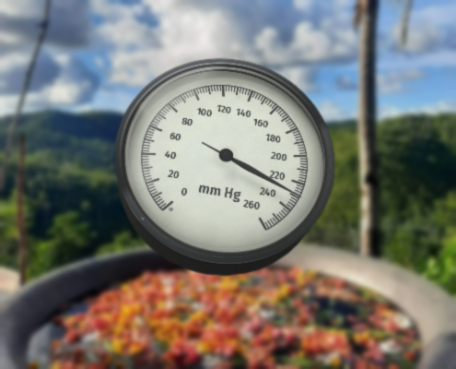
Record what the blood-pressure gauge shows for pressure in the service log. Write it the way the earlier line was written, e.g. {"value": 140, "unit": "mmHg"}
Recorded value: {"value": 230, "unit": "mmHg"}
